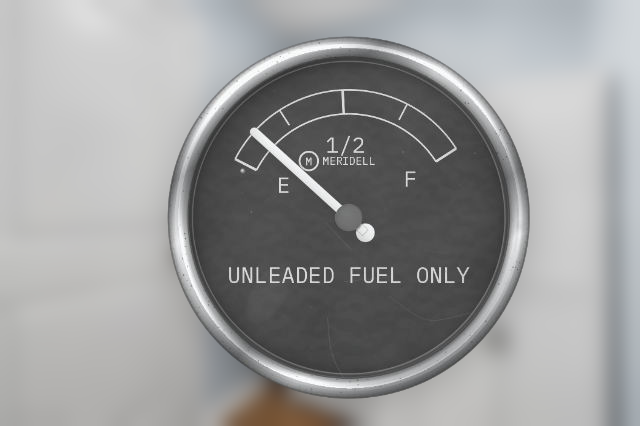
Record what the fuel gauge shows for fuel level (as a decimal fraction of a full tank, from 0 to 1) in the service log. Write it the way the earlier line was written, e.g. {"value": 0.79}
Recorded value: {"value": 0.125}
